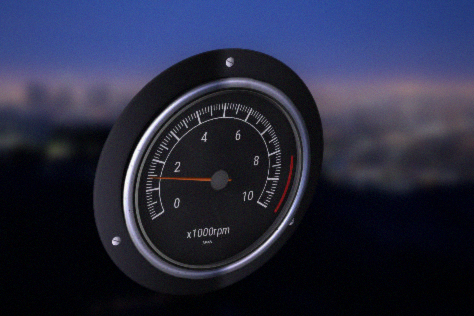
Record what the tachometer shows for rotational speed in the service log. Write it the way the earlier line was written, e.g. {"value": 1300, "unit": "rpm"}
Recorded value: {"value": 1500, "unit": "rpm"}
